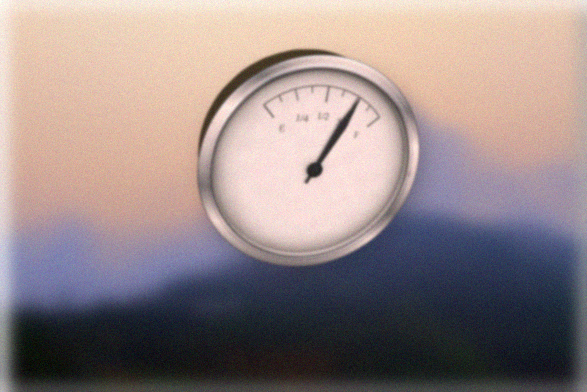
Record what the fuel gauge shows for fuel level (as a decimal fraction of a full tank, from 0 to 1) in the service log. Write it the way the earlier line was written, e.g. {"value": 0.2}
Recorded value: {"value": 0.75}
